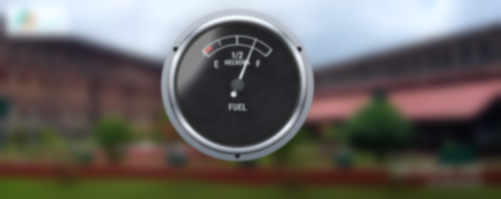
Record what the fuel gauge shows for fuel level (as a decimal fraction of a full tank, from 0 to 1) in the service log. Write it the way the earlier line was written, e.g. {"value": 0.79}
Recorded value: {"value": 0.75}
